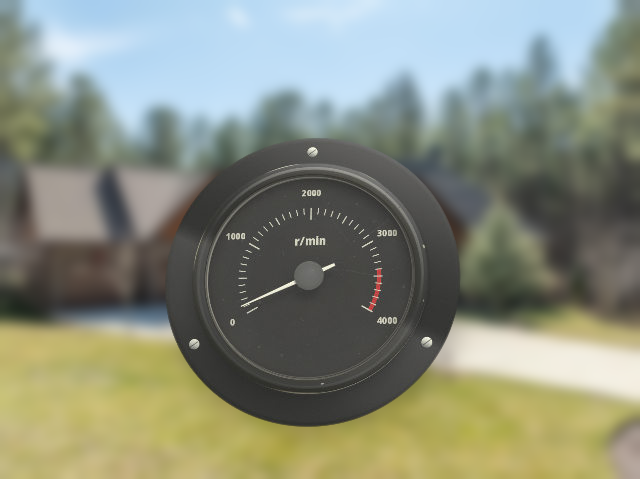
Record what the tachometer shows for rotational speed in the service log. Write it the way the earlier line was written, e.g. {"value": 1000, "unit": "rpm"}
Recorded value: {"value": 100, "unit": "rpm"}
